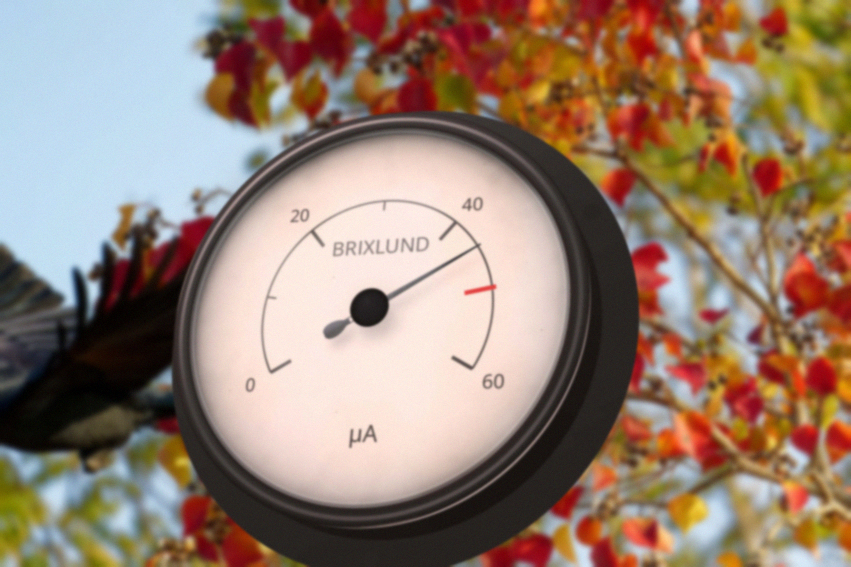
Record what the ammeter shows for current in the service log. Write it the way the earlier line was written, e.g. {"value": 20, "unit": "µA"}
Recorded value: {"value": 45, "unit": "µA"}
